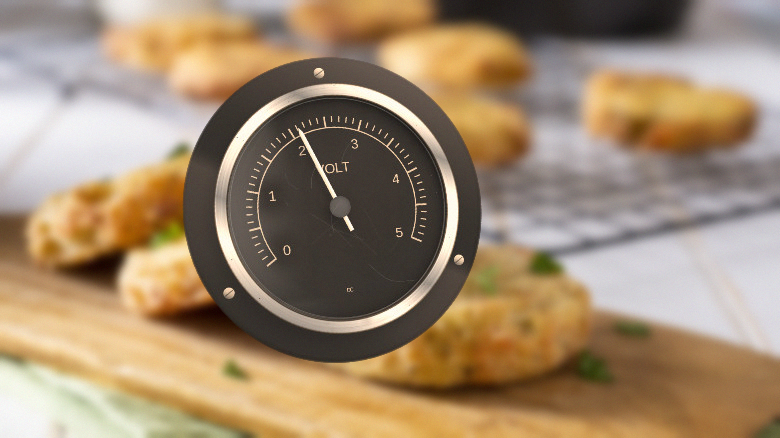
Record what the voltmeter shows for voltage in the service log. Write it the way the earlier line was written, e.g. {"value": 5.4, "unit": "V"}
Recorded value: {"value": 2.1, "unit": "V"}
